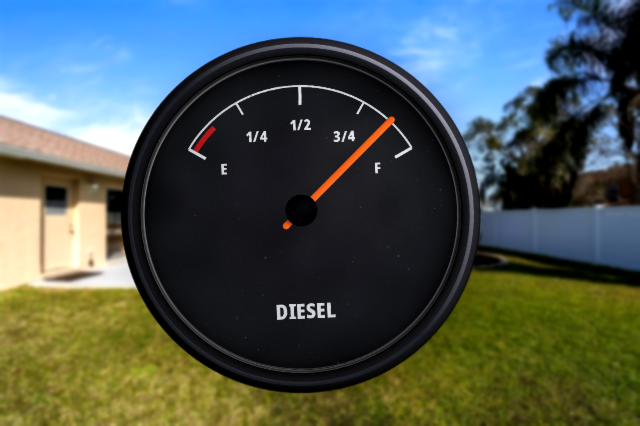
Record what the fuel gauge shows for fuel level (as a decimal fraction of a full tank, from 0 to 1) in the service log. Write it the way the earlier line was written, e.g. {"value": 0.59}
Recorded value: {"value": 0.875}
